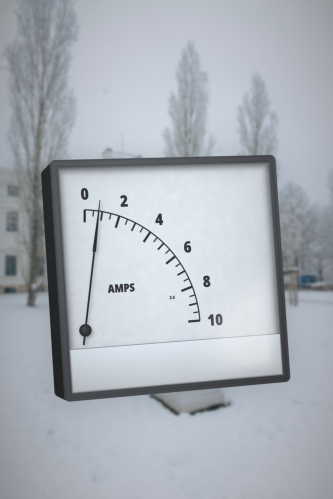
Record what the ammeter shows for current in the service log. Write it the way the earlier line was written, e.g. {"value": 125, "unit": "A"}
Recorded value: {"value": 0.75, "unit": "A"}
